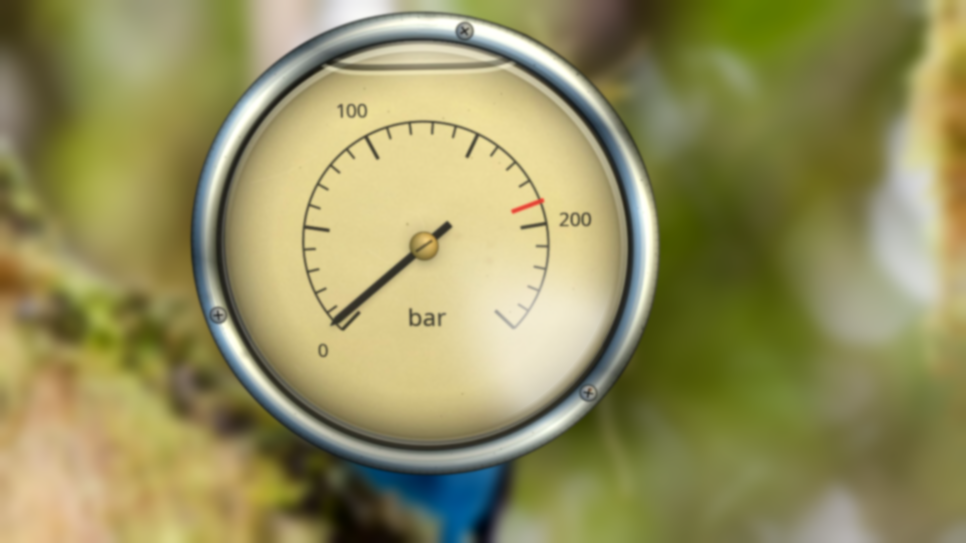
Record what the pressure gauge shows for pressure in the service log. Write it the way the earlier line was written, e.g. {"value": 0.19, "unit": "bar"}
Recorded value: {"value": 5, "unit": "bar"}
